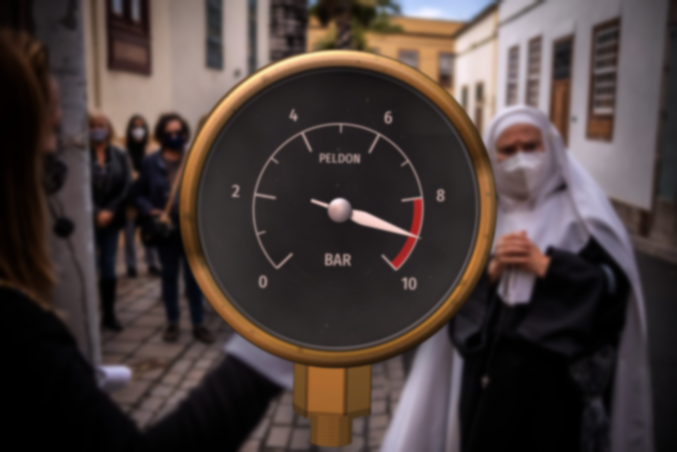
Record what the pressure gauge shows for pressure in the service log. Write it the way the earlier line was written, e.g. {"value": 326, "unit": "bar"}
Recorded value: {"value": 9, "unit": "bar"}
